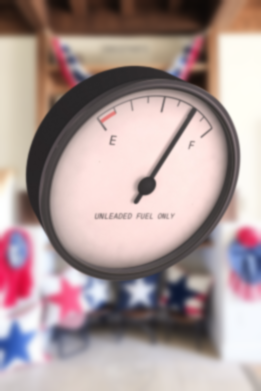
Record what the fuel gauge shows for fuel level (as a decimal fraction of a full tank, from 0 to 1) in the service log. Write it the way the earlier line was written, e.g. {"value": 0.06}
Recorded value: {"value": 0.75}
